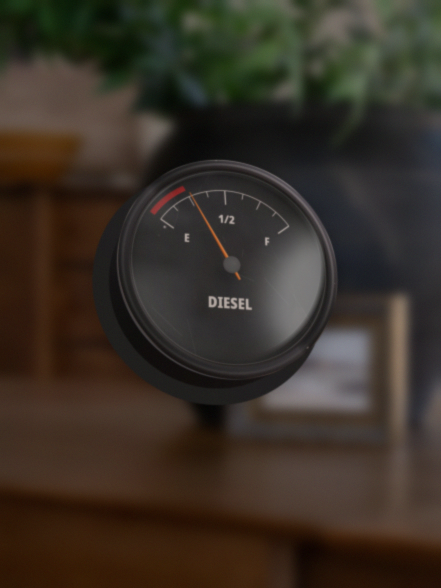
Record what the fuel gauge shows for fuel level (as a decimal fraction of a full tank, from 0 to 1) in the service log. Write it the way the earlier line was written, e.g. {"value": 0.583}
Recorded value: {"value": 0.25}
